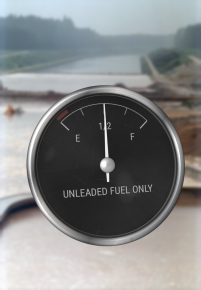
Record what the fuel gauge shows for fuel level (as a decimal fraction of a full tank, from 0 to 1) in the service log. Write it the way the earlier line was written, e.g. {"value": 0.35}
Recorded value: {"value": 0.5}
